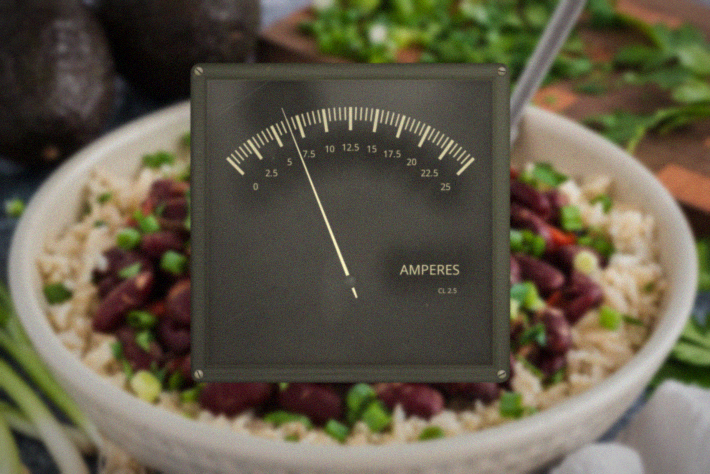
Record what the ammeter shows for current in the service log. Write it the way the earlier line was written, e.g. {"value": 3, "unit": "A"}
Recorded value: {"value": 6.5, "unit": "A"}
